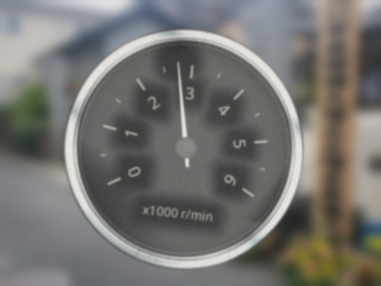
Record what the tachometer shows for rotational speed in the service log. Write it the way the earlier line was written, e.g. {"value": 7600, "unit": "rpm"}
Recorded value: {"value": 2750, "unit": "rpm"}
